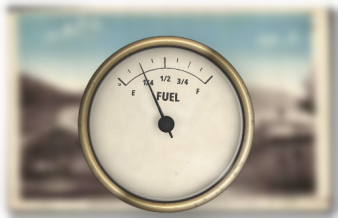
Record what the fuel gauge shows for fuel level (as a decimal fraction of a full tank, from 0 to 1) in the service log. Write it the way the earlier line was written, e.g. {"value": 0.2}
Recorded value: {"value": 0.25}
